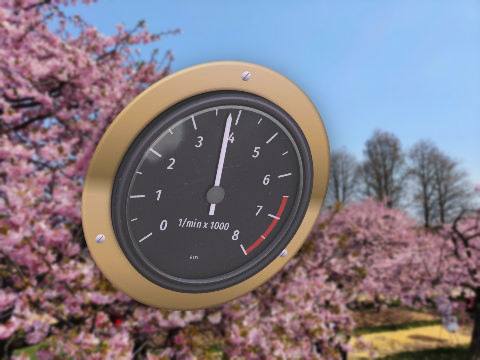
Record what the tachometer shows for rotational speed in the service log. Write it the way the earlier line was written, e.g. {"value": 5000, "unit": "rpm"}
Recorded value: {"value": 3750, "unit": "rpm"}
